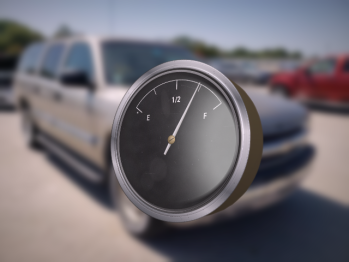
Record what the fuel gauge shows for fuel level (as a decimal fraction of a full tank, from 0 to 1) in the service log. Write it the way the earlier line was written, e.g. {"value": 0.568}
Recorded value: {"value": 0.75}
